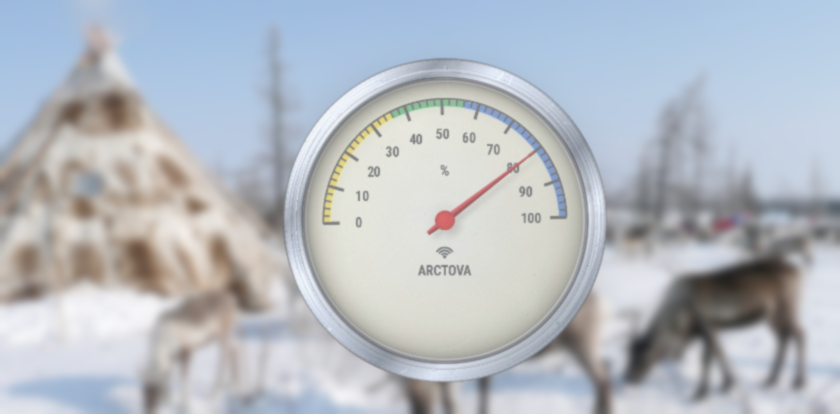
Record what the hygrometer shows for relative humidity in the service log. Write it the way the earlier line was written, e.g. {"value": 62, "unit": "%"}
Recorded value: {"value": 80, "unit": "%"}
